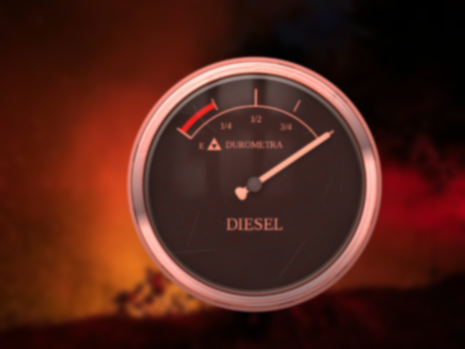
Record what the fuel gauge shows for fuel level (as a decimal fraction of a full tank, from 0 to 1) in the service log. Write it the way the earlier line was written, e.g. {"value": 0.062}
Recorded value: {"value": 1}
